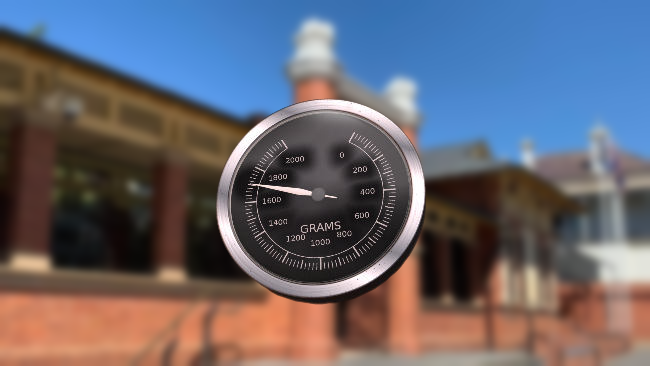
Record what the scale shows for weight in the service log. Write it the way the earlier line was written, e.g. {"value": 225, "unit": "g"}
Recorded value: {"value": 1700, "unit": "g"}
